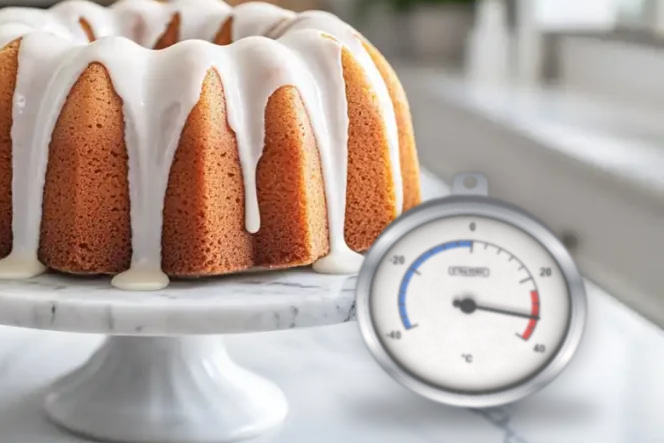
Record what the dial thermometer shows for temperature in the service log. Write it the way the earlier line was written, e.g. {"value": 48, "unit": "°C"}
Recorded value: {"value": 32, "unit": "°C"}
